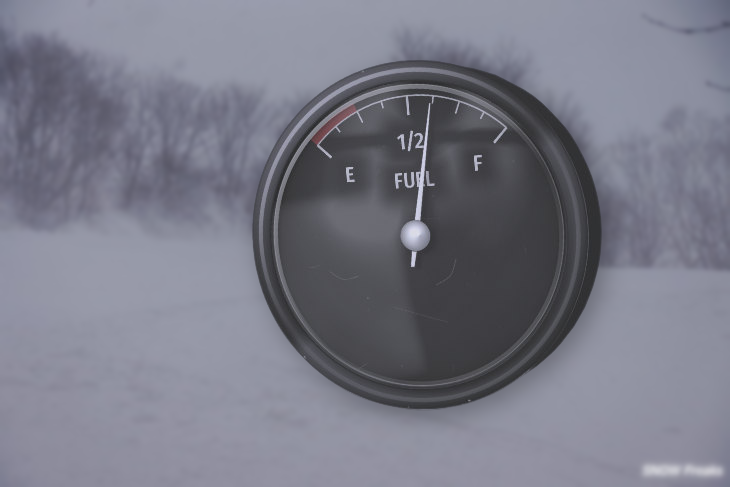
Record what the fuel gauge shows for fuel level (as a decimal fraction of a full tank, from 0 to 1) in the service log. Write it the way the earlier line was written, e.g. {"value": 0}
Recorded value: {"value": 0.625}
